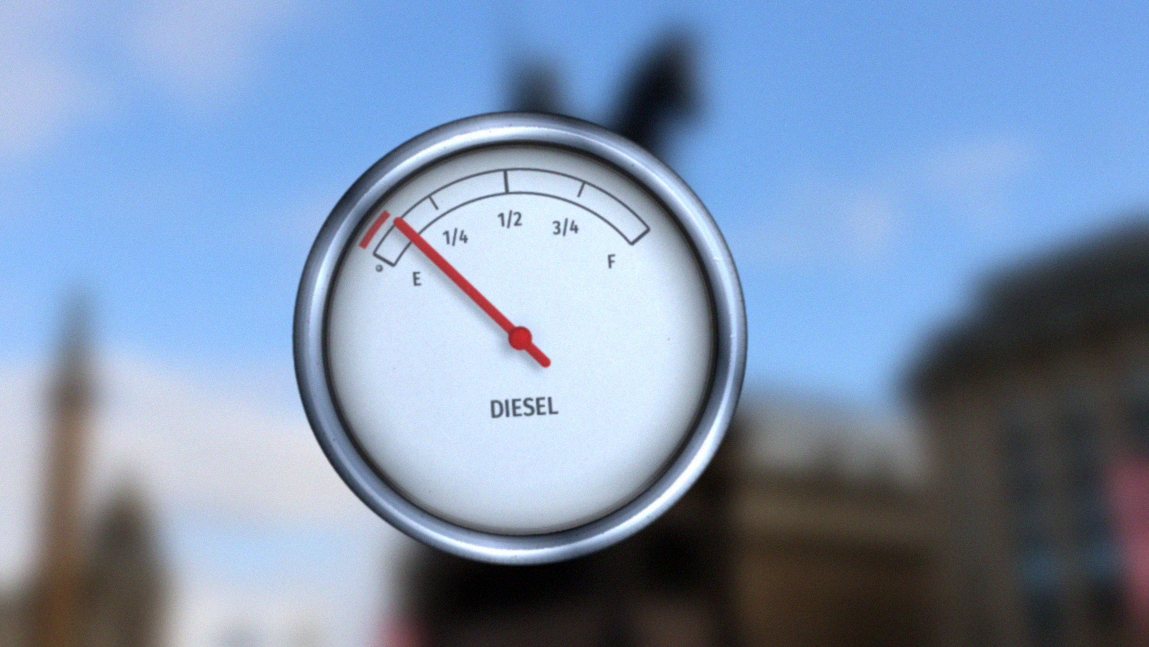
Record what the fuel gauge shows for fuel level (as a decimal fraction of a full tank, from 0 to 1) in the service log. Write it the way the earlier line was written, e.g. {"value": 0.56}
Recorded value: {"value": 0.125}
